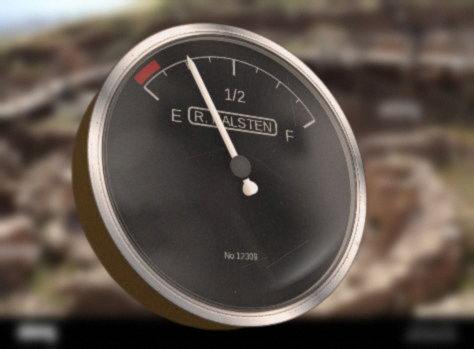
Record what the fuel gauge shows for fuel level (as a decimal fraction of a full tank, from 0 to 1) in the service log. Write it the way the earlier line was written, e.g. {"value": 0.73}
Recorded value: {"value": 0.25}
